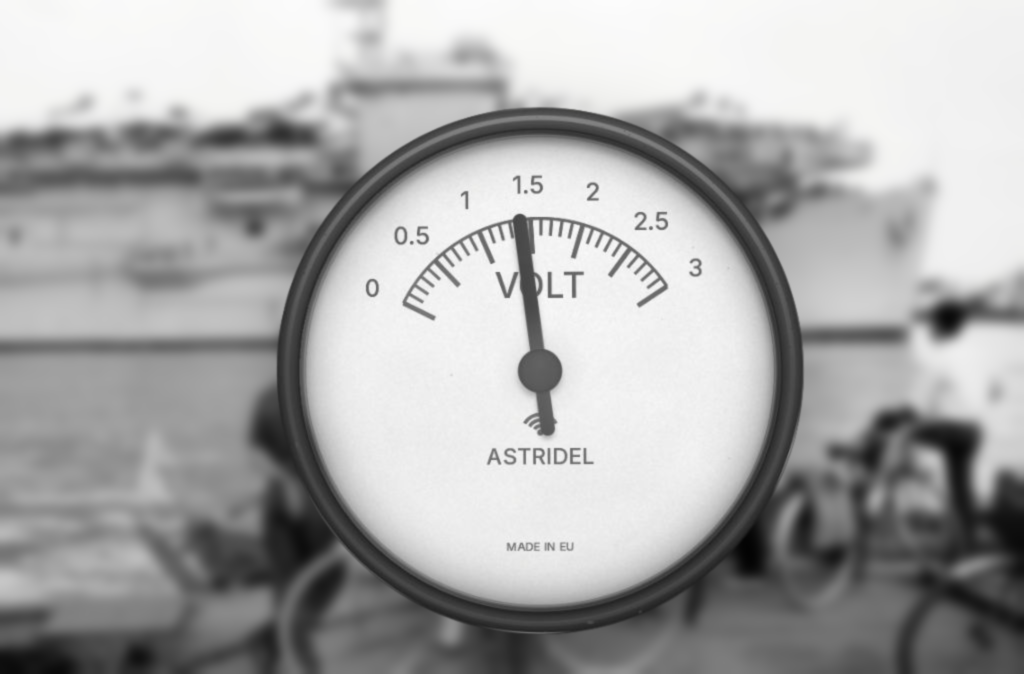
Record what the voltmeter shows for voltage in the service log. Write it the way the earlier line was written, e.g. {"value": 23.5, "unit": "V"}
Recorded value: {"value": 1.4, "unit": "V"}
